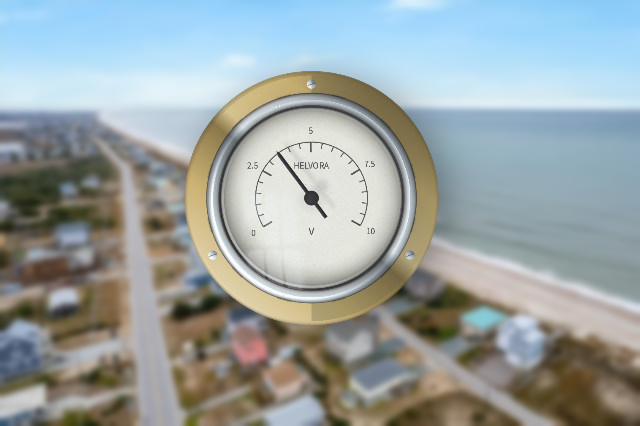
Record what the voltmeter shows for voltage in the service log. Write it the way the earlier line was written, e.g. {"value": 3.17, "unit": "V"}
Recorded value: {"value": 3.5, "unit": "V"}
